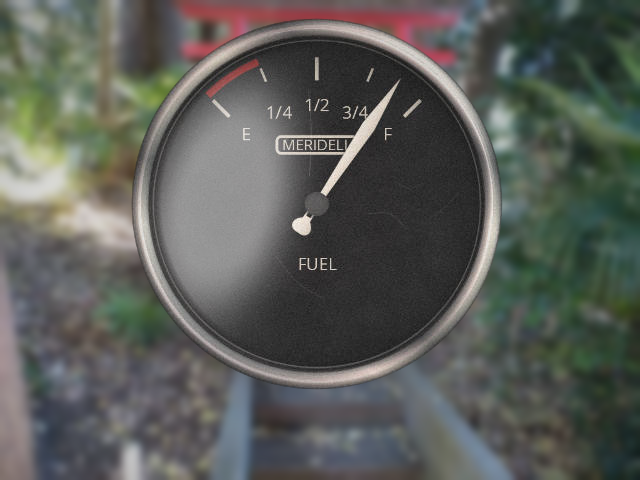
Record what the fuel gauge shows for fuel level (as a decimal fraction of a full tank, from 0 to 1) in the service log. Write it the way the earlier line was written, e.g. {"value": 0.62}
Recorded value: {"value": 0.875}
